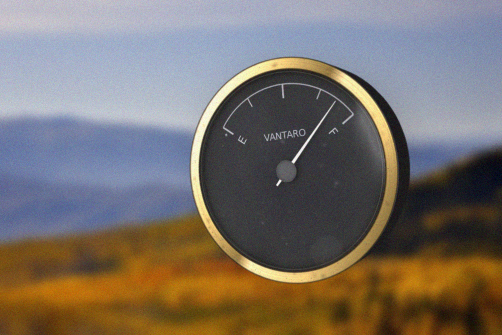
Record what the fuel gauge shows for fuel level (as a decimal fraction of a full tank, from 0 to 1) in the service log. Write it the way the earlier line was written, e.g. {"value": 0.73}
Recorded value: {"value": 0.875}
